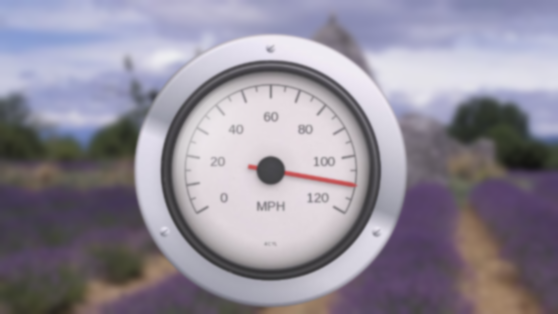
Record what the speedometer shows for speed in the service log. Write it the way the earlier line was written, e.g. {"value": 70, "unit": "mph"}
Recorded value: {"value": 110, "unit": "mph"}
